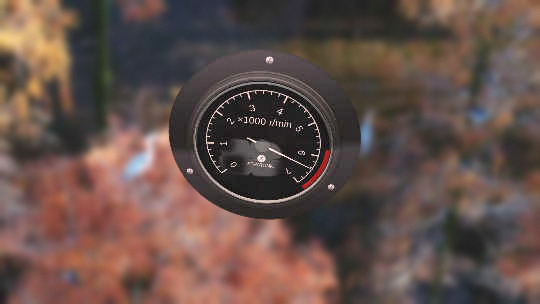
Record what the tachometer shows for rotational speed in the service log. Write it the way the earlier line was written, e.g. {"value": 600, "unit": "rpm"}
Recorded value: {"value": 6400, "unit": "rpm"}
